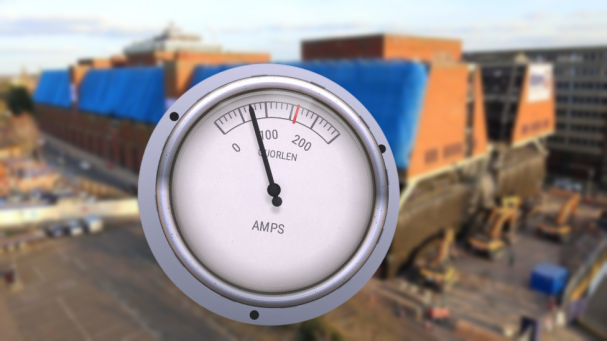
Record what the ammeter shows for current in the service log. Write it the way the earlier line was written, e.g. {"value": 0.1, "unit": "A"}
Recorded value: {"value": 70, "unit": "A"}
